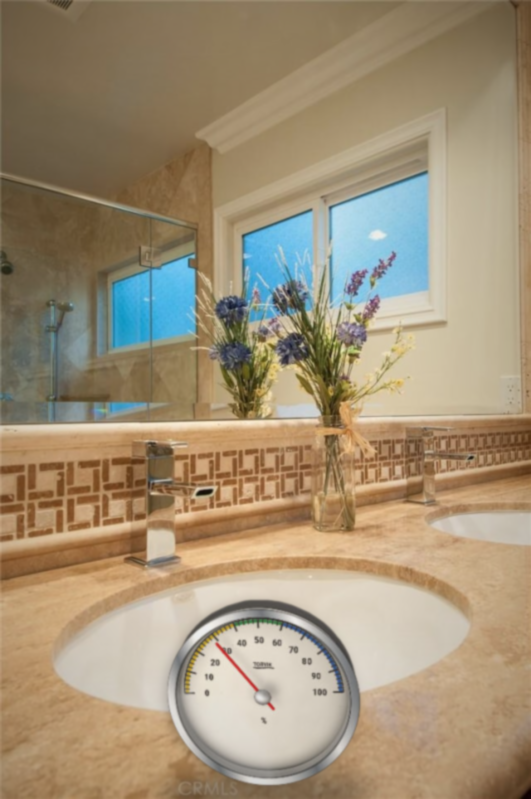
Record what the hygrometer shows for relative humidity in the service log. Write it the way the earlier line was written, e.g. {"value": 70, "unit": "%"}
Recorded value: {"value": 30, "unit": "%"}
